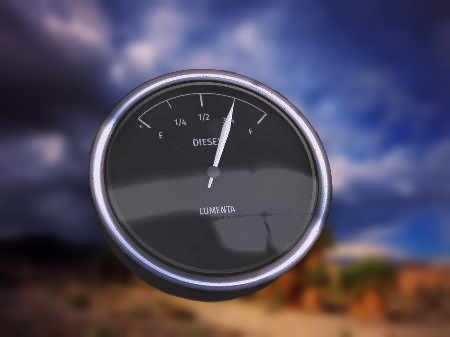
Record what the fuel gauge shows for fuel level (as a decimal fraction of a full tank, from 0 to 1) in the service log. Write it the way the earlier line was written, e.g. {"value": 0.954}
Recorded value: {"value": 0.75}
